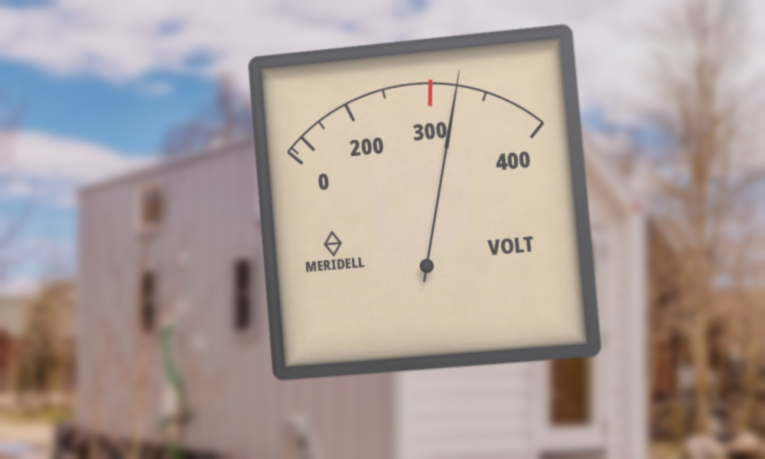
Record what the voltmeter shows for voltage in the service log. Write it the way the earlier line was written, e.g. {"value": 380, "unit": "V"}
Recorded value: {"value": 325, "unit": "V"}
